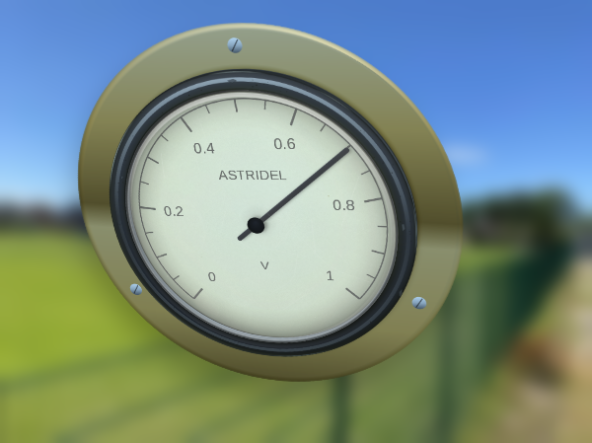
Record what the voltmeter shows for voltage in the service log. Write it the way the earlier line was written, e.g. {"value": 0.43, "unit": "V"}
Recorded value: {"value": 0.7, "unit": "V"}
